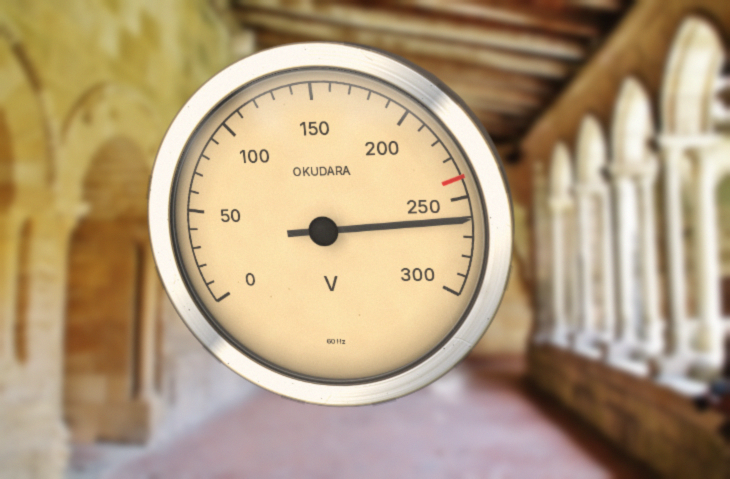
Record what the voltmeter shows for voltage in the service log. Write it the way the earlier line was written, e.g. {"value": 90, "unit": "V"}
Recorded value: {"value": 260, "unit": "V"}
